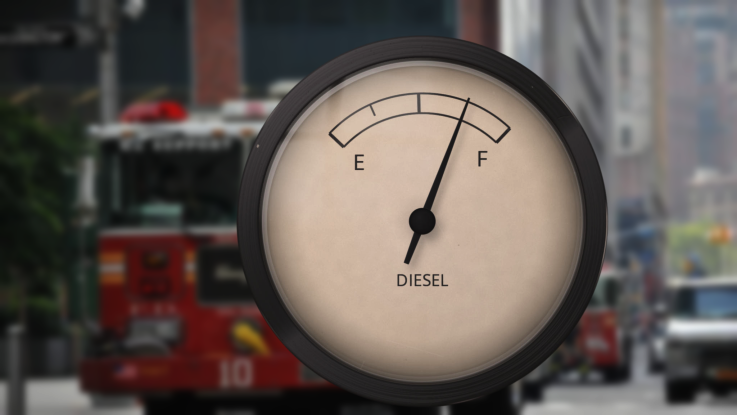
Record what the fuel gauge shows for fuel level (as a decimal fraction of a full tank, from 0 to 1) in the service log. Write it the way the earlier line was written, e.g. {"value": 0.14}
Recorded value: {"value": 0.75}
